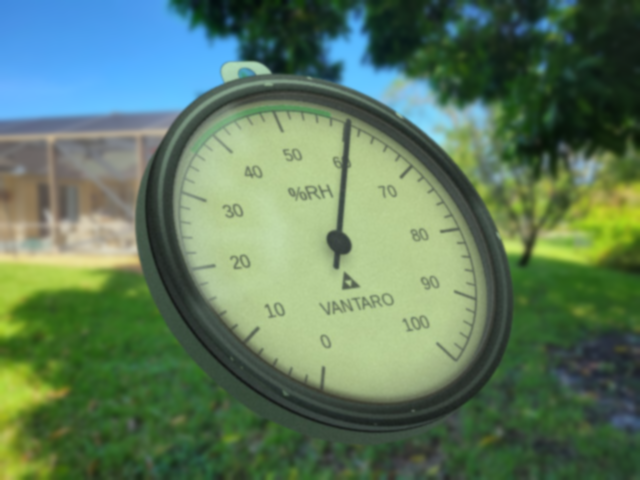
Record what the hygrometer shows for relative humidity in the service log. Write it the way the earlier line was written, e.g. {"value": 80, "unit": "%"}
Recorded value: {"value": 60, "unit": "%"}
